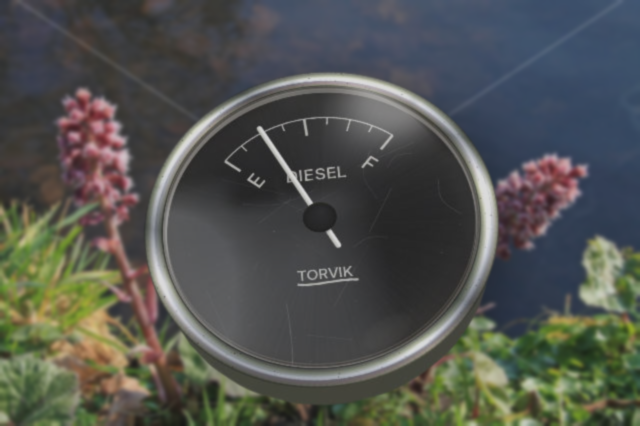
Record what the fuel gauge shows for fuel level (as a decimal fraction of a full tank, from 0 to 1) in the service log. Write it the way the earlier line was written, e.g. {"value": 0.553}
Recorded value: {"value": 0.25}
